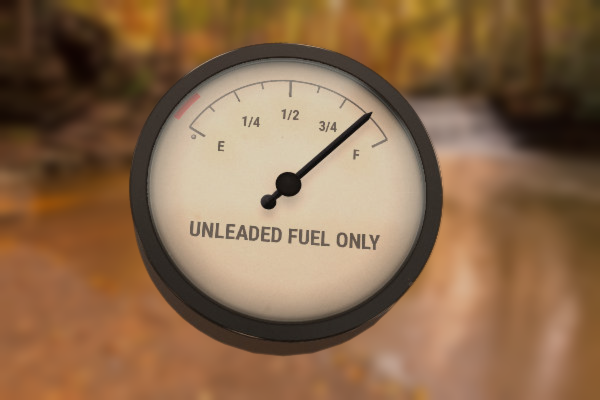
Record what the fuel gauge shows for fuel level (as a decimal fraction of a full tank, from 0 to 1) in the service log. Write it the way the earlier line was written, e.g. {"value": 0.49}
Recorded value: {"value": 0.875}
